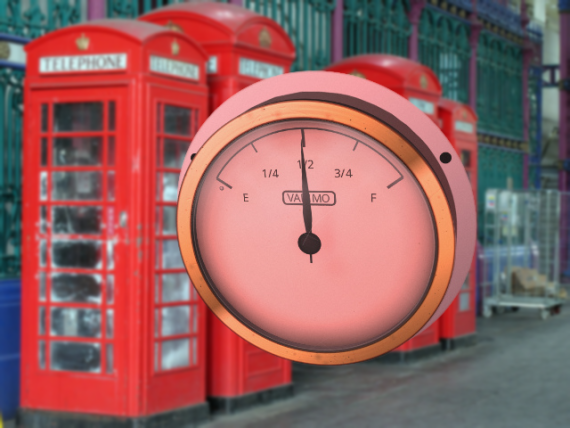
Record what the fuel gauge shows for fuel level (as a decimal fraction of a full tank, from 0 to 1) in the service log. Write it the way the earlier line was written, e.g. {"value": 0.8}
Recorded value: {"value": 0.5}
